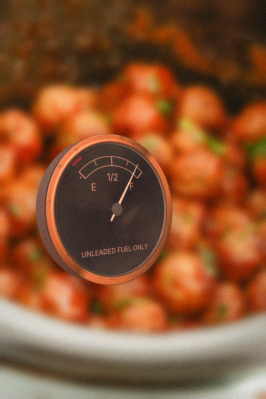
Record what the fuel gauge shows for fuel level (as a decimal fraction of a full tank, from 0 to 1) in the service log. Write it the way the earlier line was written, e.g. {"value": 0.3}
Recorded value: {"value": 0.875}
